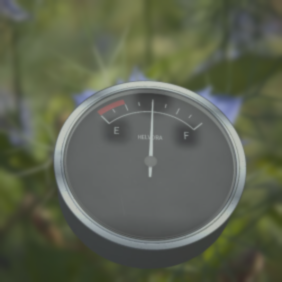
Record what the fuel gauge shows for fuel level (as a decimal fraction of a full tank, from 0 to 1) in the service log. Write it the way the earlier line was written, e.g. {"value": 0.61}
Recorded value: {"value": 0.5}
